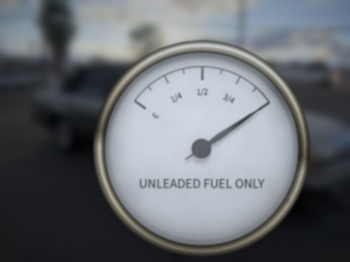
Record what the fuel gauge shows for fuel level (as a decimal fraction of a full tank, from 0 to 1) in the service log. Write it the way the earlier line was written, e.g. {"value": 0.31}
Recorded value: {"value": 1}
